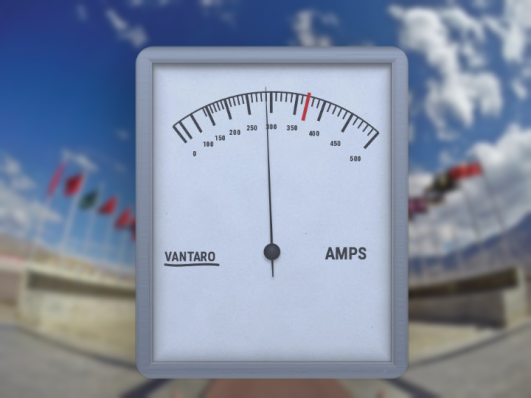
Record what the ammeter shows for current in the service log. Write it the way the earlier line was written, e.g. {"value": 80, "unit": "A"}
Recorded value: {"value": 290, "unit": "A"}
